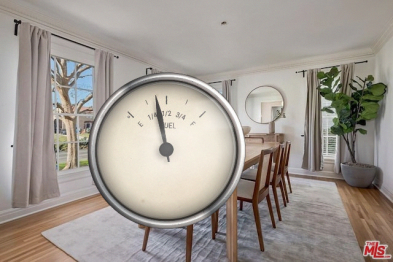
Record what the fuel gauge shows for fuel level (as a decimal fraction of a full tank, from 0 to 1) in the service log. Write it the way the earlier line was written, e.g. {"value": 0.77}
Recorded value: {"value": 0.375}
